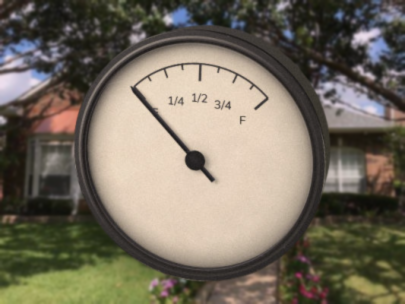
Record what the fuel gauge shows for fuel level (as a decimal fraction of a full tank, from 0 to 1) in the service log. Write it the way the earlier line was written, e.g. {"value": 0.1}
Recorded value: {"value": 0}
